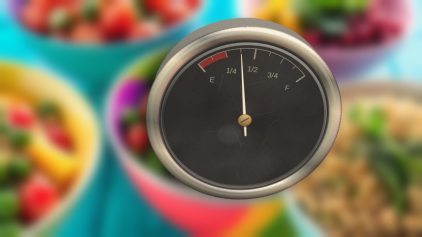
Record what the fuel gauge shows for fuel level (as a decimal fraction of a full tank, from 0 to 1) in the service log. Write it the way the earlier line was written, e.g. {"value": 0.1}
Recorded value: {"value": 0.375}
